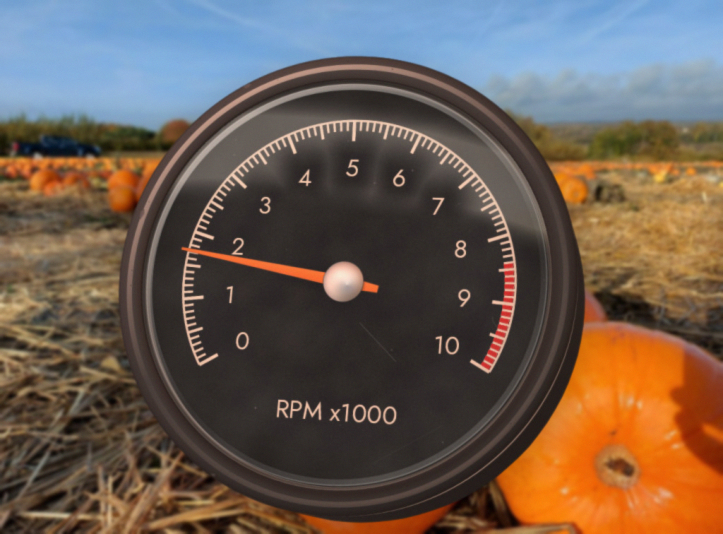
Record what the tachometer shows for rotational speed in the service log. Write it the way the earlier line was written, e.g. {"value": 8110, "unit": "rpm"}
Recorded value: {"value": 1700, "unit": "rpm"}
